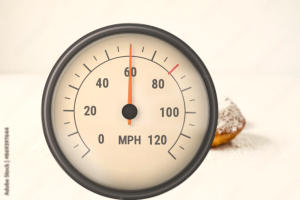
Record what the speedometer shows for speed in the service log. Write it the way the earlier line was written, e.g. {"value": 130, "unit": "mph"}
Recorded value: {"value": 60, "unit": "mph"}
